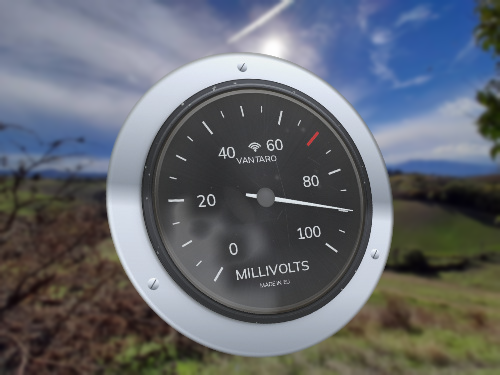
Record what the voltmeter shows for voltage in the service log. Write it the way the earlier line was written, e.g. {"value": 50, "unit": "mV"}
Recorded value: {"value": 90, "unit": "mV"}
